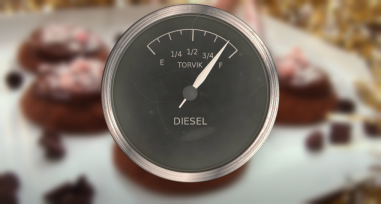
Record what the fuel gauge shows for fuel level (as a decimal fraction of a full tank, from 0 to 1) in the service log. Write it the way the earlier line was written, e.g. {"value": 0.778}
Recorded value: {"value": 0.875}
